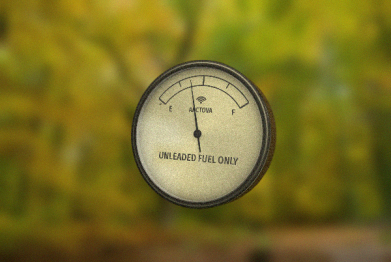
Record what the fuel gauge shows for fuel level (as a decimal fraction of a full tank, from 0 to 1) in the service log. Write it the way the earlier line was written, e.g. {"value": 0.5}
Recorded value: {"value": 0.375}
